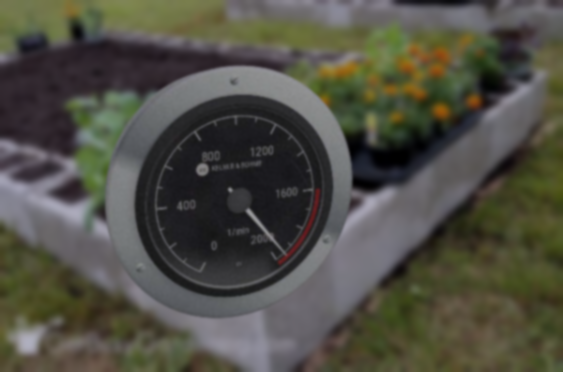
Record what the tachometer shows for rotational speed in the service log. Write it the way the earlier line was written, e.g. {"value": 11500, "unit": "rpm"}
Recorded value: {"value": 1950, "unit": "rpm"}
